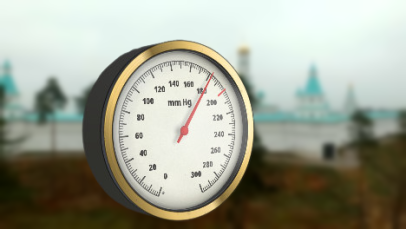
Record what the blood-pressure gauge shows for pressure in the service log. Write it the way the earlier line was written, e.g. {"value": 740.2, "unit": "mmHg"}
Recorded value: {"value": 180, "unit": "mmHg"}
